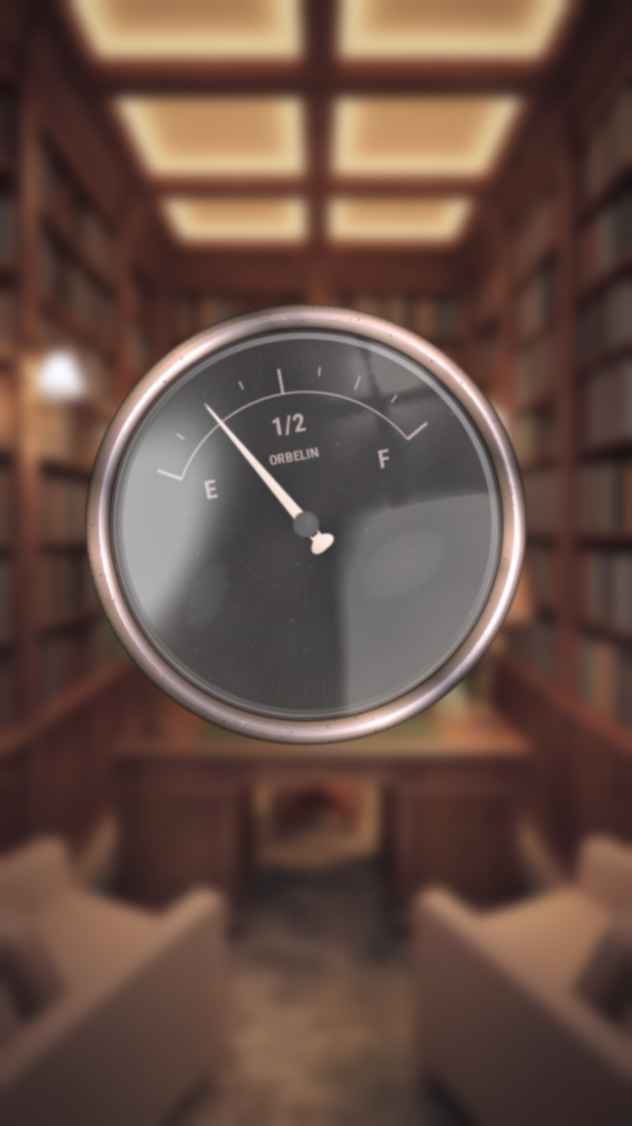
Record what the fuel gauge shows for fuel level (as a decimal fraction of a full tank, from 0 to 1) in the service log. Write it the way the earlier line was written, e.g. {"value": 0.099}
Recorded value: {"value": 0.25}
